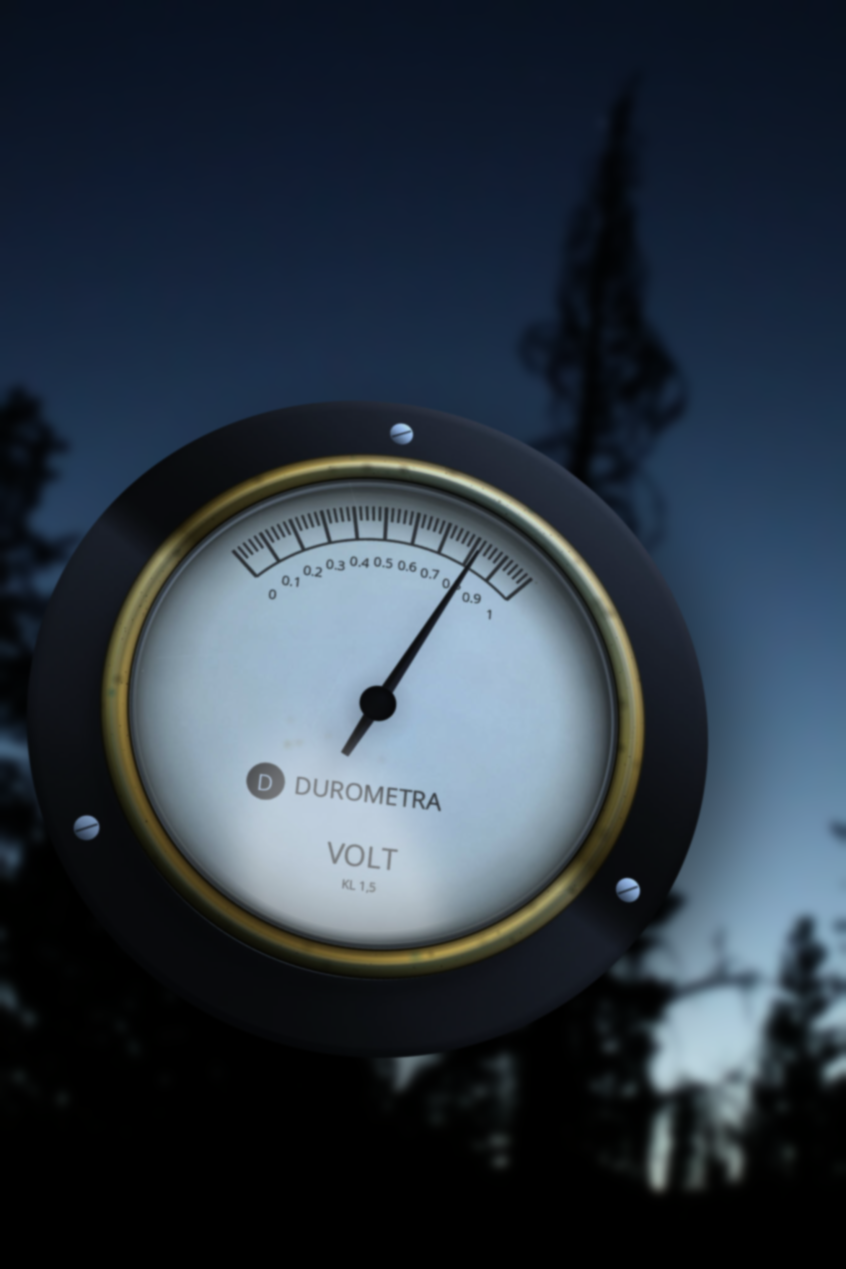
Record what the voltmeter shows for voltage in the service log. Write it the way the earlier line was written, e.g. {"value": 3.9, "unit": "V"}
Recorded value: {"value": 0.82, "unit": "V"}
